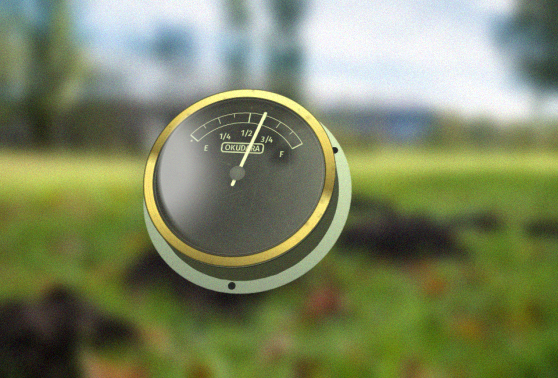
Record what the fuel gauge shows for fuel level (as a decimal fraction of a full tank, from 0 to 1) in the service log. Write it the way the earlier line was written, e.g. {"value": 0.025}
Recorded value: {"value": 0.625}
